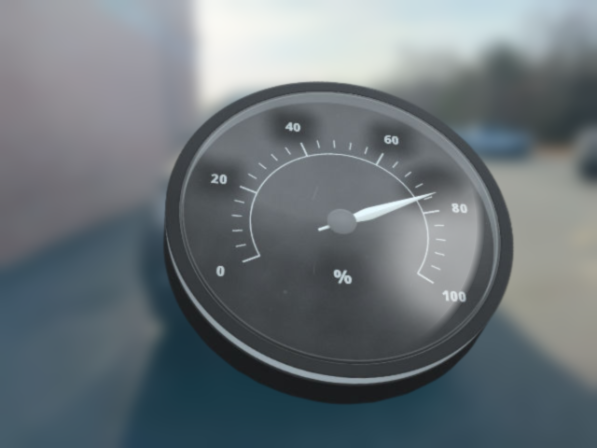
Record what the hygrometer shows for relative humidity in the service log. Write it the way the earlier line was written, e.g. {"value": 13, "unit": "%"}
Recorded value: {"value": 76, "unit": "%"}
